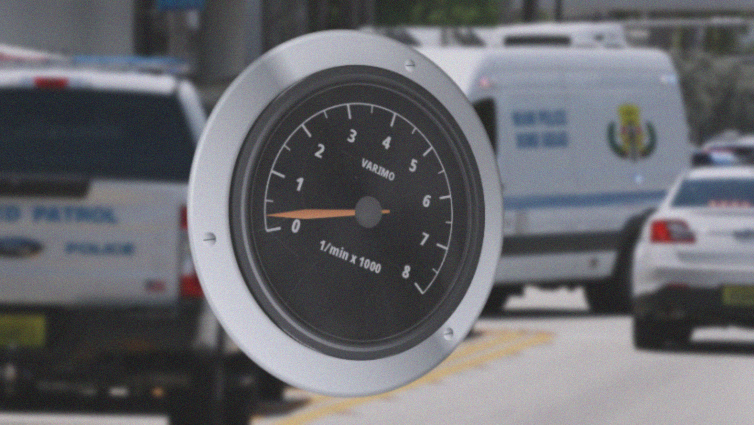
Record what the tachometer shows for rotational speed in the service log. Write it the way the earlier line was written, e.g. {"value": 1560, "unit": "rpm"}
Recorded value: {"value": 250, "unit": "rpm"}
